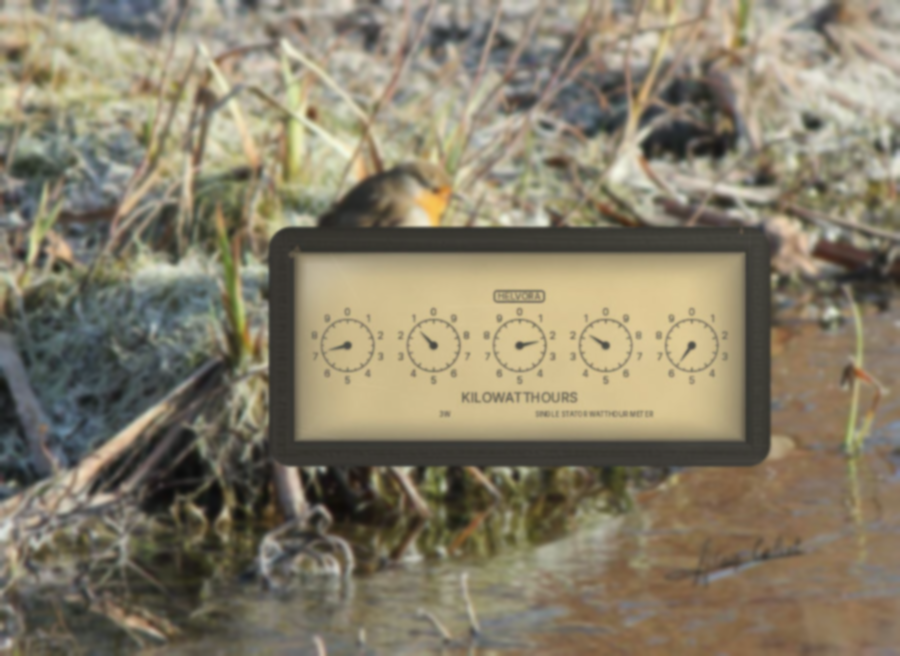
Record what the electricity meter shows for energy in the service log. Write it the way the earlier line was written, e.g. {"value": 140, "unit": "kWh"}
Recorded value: {"value": 71216, "unit": "kWh"}
